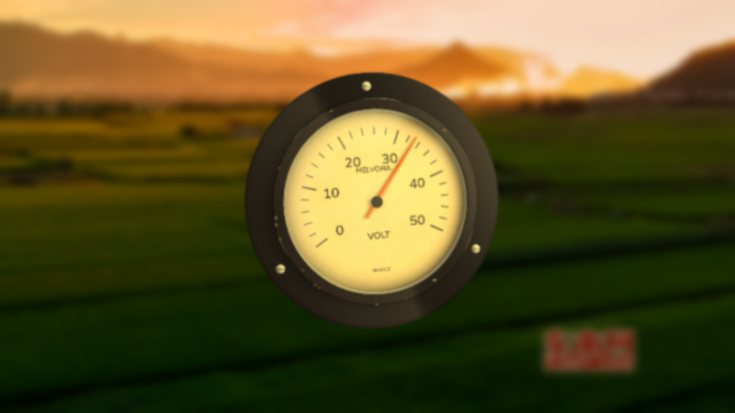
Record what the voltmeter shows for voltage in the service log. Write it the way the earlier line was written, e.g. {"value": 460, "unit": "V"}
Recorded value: {"value": 33, "unit": "V"}
